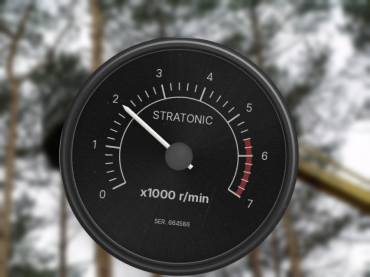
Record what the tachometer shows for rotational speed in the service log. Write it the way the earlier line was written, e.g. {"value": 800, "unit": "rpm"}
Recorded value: {"value": 2000, "unit": "rpm"}
